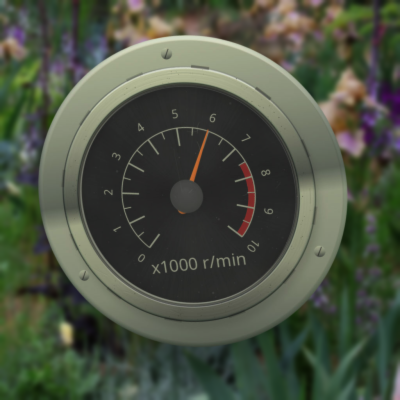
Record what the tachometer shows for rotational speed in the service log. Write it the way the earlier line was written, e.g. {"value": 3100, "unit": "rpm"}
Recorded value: {"value": 6000, "unit": "rpm"}
